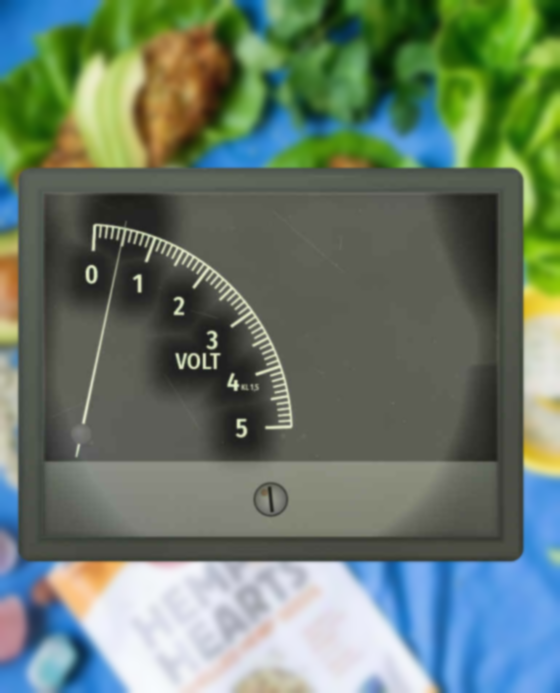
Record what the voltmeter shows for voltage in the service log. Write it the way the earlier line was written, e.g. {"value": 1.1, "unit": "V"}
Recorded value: {"value": 0.5, "unit": "V"}
